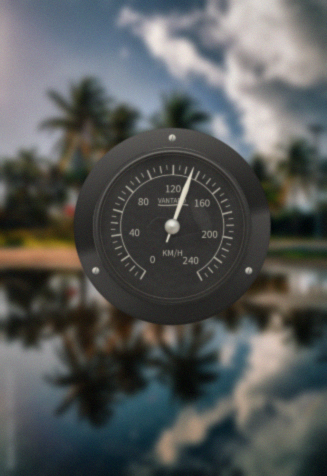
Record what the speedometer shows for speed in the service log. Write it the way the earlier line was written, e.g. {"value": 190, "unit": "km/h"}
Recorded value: {"value": 135, "unit": "km/h"}
